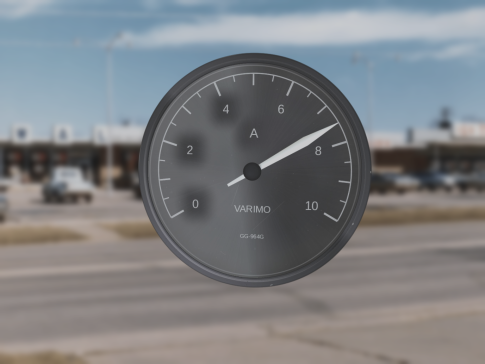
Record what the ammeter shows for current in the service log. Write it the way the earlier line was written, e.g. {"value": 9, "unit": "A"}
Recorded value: {"value": 7.5, "unit": "A"}
